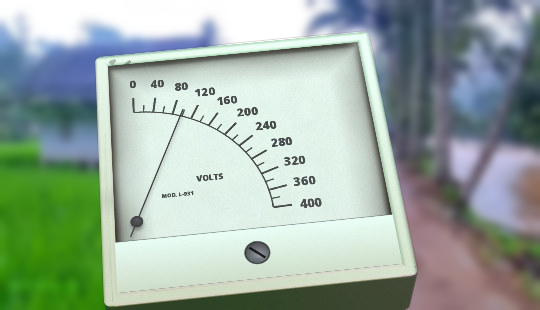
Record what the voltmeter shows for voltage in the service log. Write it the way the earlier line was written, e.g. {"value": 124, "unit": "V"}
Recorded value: {"value": 100, "unit": "V"}
